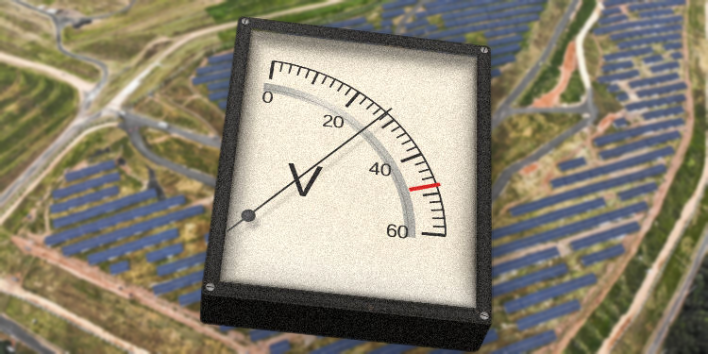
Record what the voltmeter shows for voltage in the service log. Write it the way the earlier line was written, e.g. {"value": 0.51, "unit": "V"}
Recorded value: {"value": 28, "unit": "V"}
